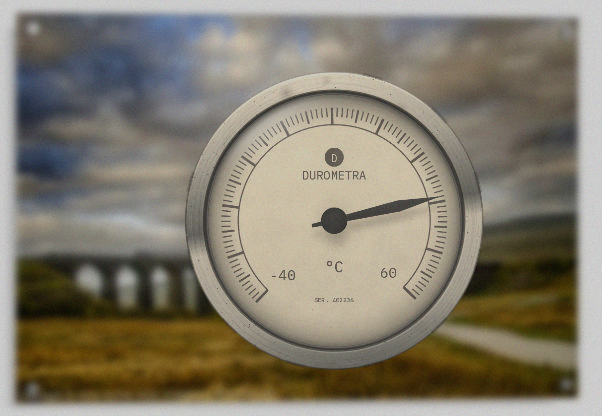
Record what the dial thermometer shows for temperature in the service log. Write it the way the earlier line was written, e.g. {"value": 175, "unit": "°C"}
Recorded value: {"value": 39, "unit": "°C"}
